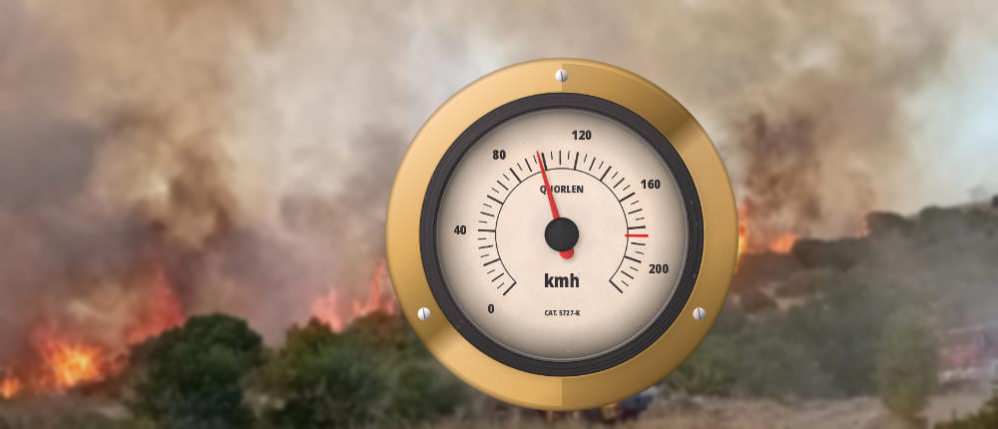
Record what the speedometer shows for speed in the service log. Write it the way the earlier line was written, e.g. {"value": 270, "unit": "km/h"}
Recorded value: {"value": 97.5, "unit": "km/h"}
